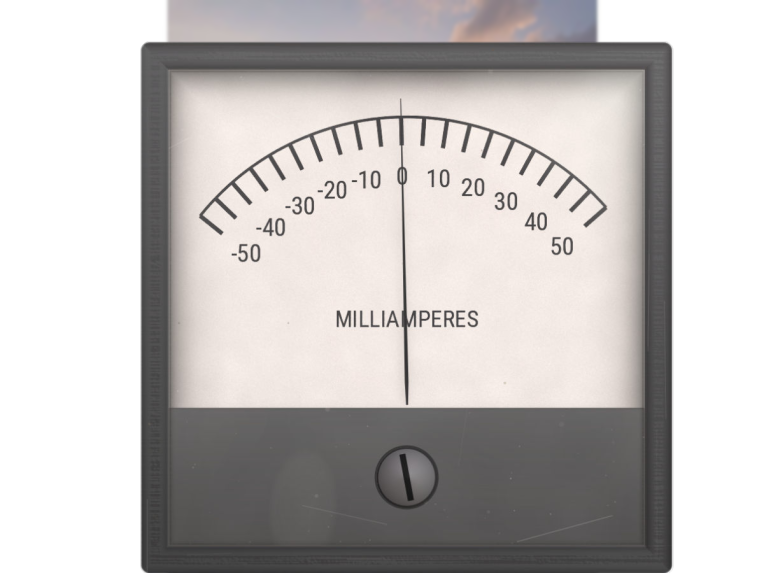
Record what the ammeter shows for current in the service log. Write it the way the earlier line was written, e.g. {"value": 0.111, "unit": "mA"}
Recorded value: {"value": 0, "unit": "mA"}
